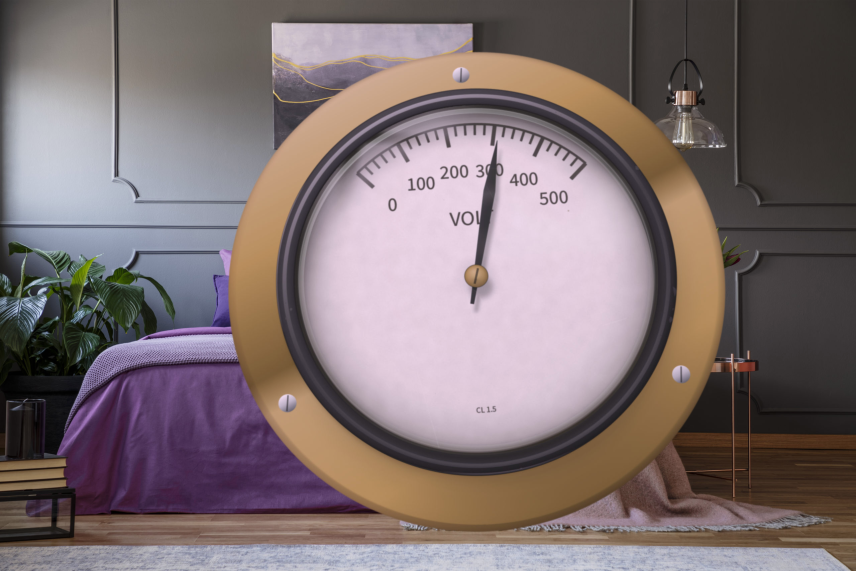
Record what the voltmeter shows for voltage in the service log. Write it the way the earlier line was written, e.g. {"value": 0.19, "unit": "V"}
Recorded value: {"value": 310, "unit": "V"}
